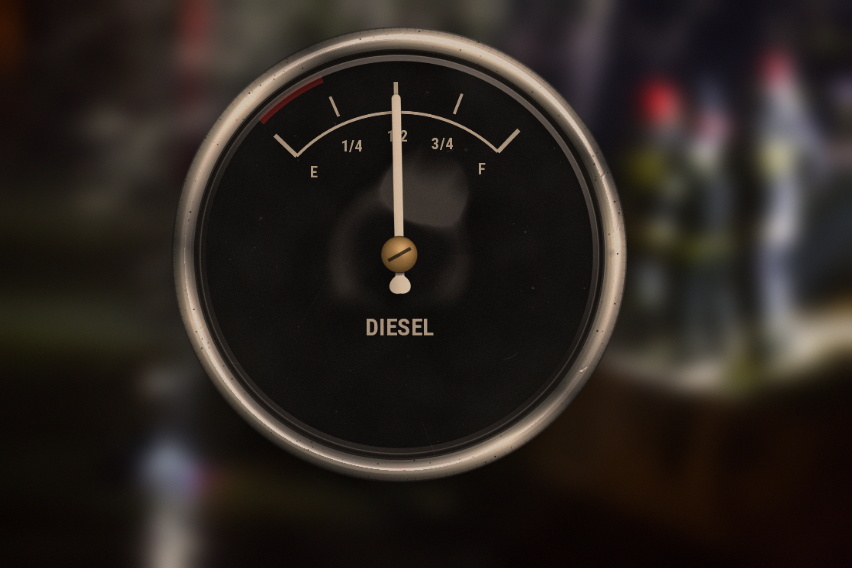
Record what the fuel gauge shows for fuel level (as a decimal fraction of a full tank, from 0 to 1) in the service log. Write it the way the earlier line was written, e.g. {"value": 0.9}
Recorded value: {"value": 0.5}
